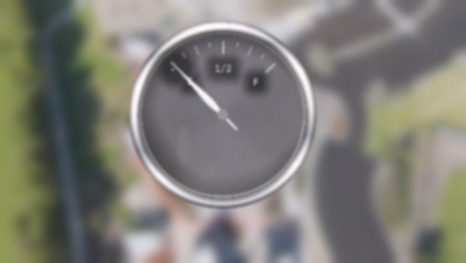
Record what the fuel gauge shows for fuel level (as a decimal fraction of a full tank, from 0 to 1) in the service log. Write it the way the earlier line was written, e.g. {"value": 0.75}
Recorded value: {"value": 0}
